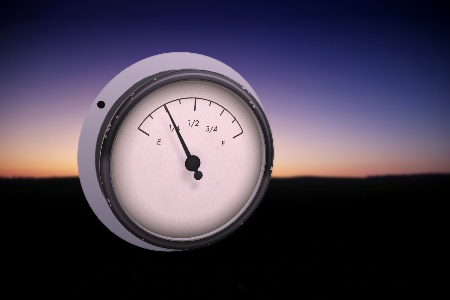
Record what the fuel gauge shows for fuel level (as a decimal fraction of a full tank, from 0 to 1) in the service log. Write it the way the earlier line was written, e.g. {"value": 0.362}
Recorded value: {"value": 0.25}
